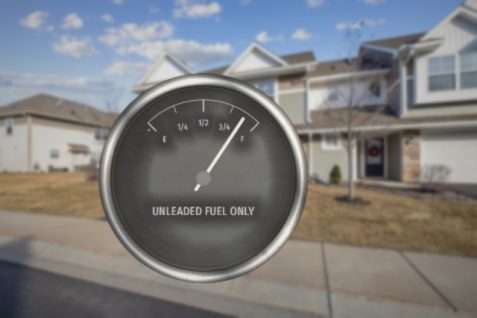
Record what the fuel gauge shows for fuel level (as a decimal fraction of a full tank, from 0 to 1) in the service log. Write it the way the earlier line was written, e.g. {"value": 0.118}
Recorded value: {"value": 0.875}
